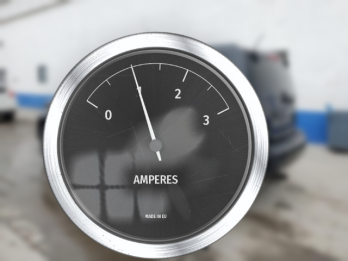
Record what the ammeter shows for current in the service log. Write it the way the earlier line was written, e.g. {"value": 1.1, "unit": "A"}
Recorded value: {"value": 1, "unit": "A"}
